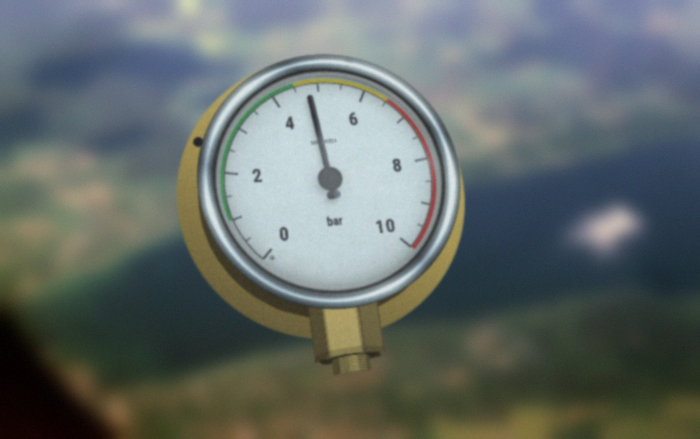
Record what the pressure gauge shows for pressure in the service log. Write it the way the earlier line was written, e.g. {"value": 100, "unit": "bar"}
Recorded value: {"value": 4.75, "unit": "bar"}
